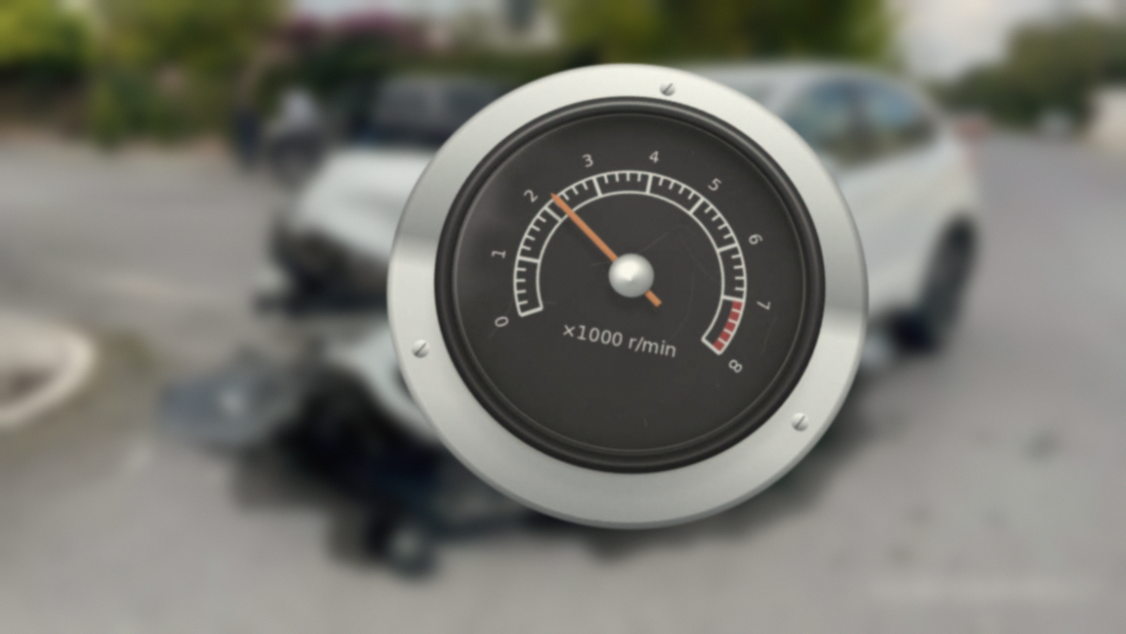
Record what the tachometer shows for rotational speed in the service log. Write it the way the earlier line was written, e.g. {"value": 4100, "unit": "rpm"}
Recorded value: {"value": 2200, "unit": "rpm"}
